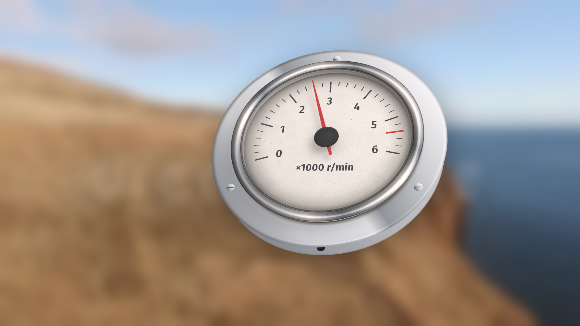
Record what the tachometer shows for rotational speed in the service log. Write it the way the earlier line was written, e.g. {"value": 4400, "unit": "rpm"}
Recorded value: {"value": 2600, "unit": "rpm"}
